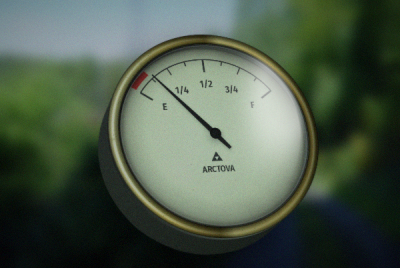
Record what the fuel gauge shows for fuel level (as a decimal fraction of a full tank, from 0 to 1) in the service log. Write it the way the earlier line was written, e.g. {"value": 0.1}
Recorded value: {"value": 0.125}
